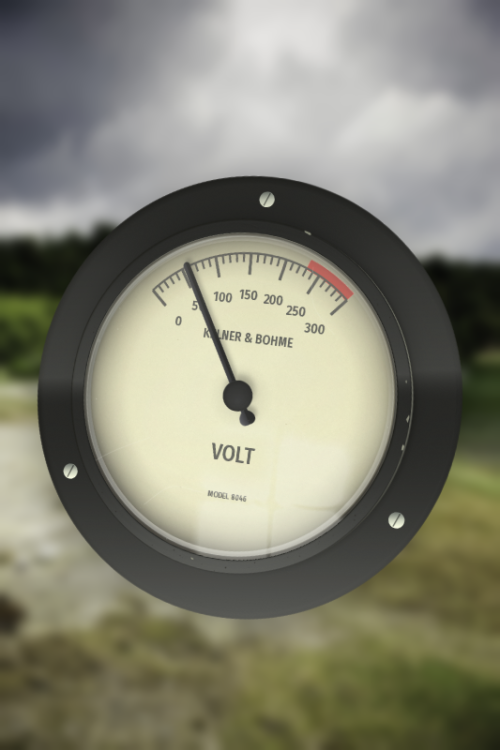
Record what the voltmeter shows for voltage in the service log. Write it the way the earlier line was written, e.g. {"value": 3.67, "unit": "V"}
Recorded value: {"value": 60, "unit": "V"}
